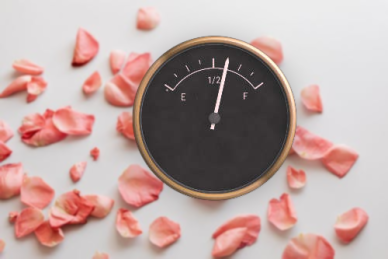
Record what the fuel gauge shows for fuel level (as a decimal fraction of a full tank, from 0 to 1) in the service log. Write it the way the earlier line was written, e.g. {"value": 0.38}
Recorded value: {"value": 0.625}
